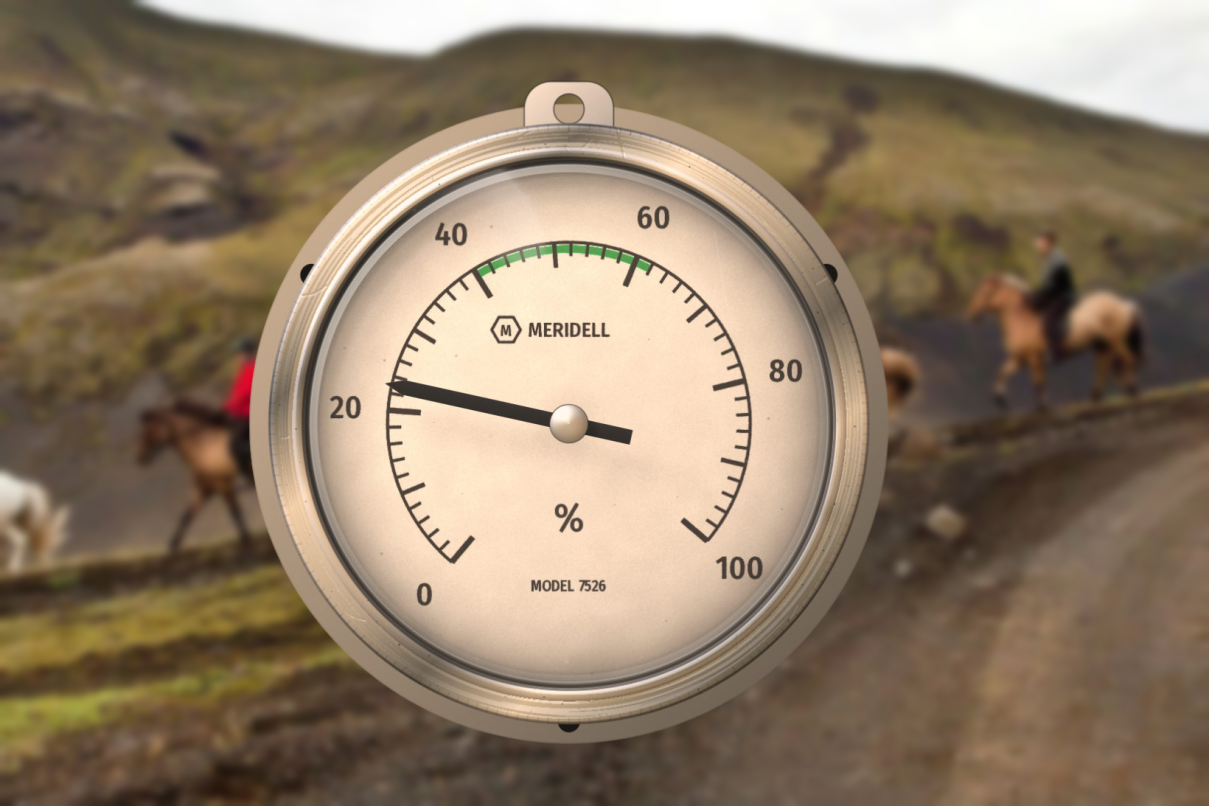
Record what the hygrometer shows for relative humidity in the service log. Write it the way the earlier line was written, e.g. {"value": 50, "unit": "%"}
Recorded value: {"value": 23, "unit": "%"}
